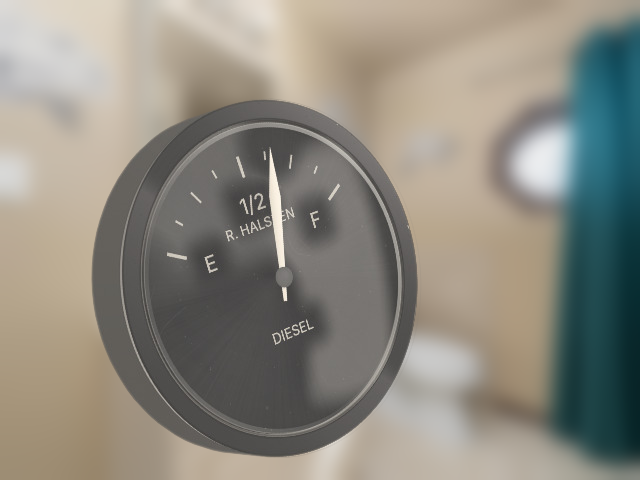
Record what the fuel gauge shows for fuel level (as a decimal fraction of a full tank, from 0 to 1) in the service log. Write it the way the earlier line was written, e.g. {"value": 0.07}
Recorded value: {"value": 0.625}
